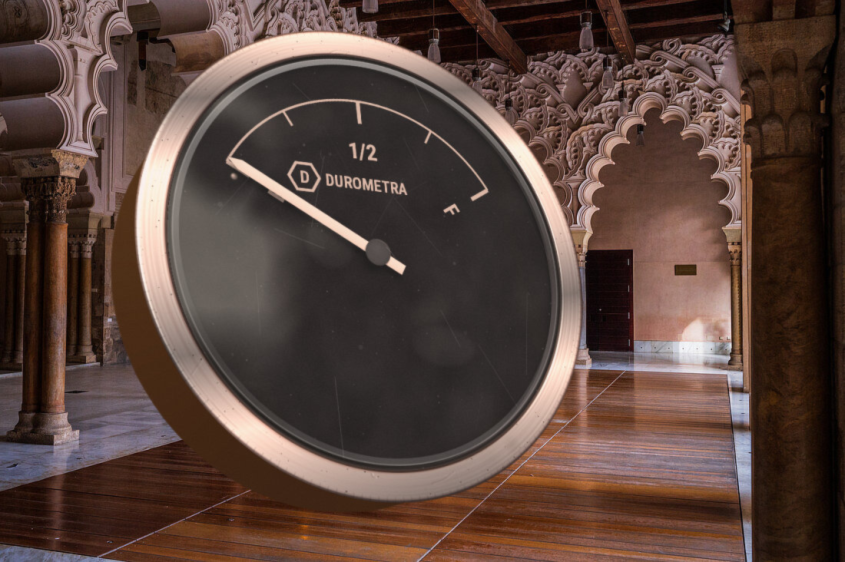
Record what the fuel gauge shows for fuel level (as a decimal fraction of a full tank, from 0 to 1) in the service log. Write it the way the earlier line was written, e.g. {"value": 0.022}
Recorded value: {"value": 0}
